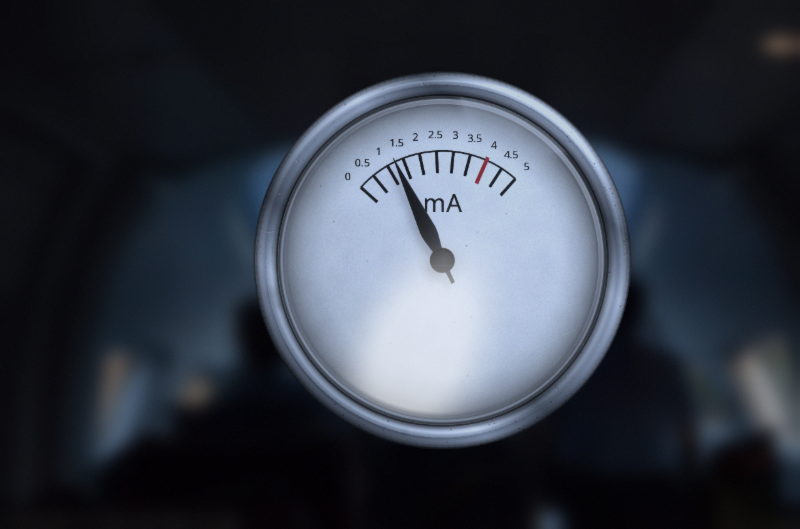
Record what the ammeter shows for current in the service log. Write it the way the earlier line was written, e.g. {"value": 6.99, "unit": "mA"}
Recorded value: {"value": 1.25, "unit": "mA"}
